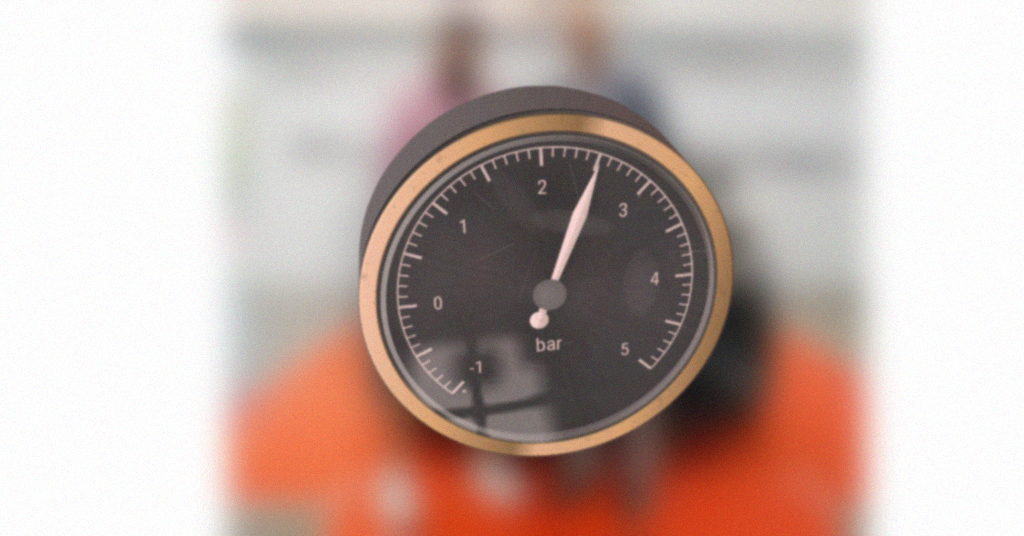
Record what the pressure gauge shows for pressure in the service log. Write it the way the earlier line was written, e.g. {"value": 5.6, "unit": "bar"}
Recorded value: {"value": 2.5, "unit": "bar"}
